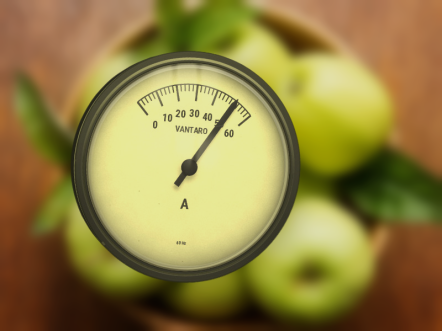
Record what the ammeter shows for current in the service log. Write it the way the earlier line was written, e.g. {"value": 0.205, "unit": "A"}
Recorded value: {"value": 50, "unit": "A"}
